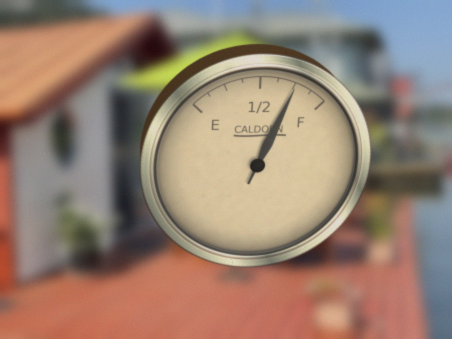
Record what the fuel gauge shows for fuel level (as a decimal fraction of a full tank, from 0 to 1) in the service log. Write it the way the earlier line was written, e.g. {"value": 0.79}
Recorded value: {"value": 0.75}
